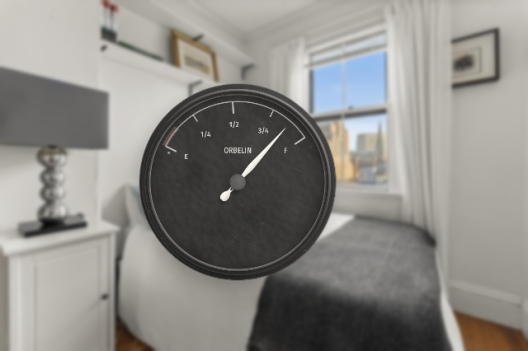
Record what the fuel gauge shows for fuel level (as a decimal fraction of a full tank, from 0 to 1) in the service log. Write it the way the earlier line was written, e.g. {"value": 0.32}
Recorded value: {"value": 0.875}
